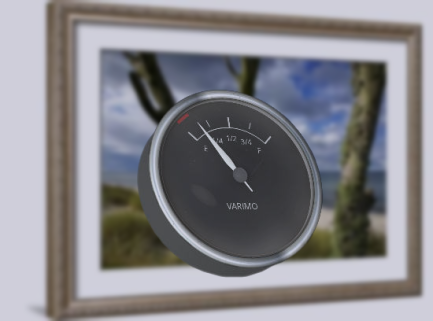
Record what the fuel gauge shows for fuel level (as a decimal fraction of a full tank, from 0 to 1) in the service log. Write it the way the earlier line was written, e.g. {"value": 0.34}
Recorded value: {"value": 0.125}
